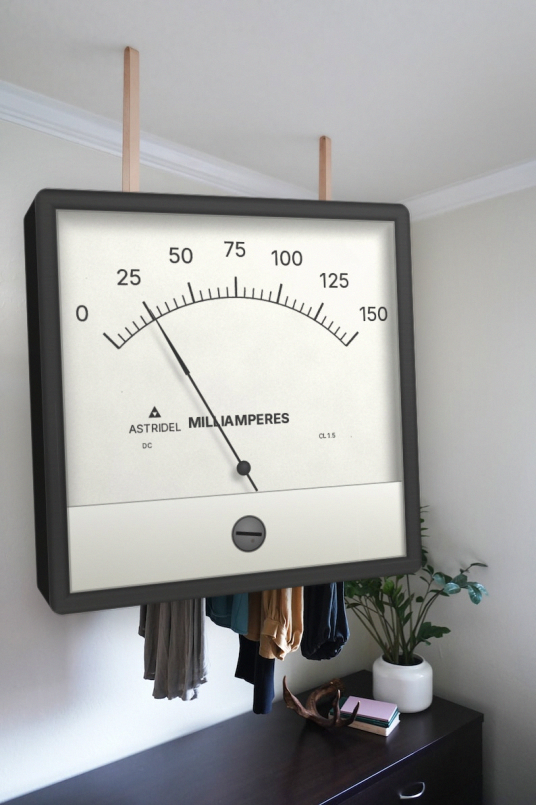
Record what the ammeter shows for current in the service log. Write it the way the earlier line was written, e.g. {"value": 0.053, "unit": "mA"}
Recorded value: {"value": 25, "unit": "mA"}
